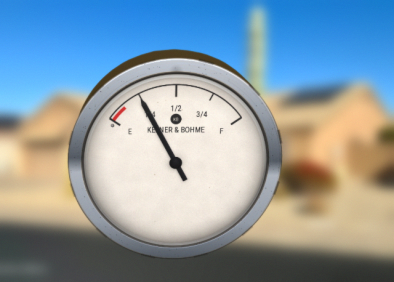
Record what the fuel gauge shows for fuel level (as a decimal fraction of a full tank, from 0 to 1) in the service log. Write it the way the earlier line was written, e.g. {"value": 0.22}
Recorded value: {"value": 0.25}
